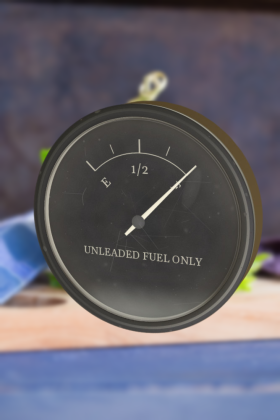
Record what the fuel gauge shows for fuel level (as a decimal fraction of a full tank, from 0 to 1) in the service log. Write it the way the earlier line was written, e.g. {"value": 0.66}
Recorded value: {"value": 1}
